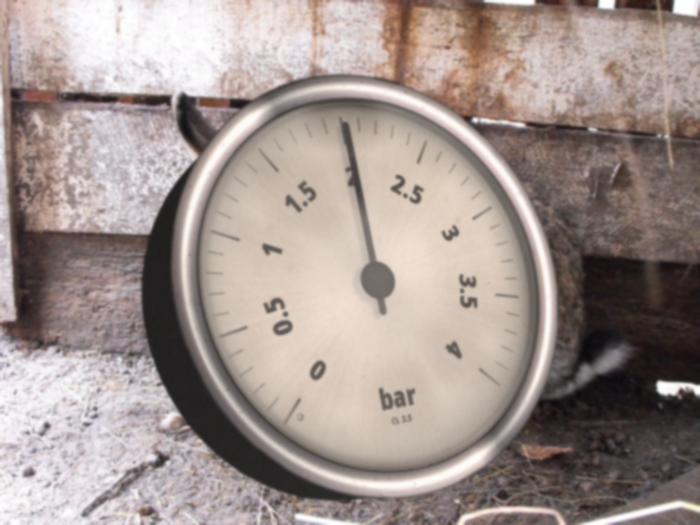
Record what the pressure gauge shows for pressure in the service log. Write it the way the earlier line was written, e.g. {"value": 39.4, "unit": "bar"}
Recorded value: {"value": 2, "unit": "bar"}
